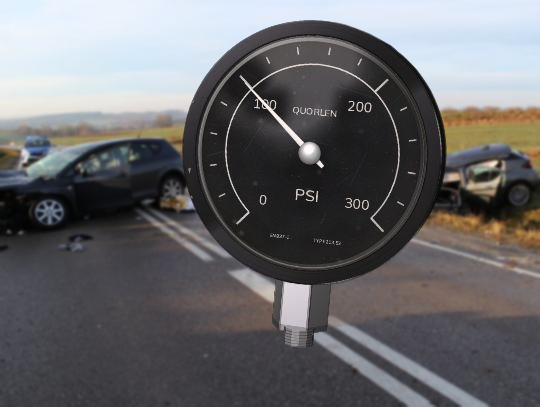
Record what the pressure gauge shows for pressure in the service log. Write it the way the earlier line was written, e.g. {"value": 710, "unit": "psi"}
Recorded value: {"value": 100, "unit": "psi"}
